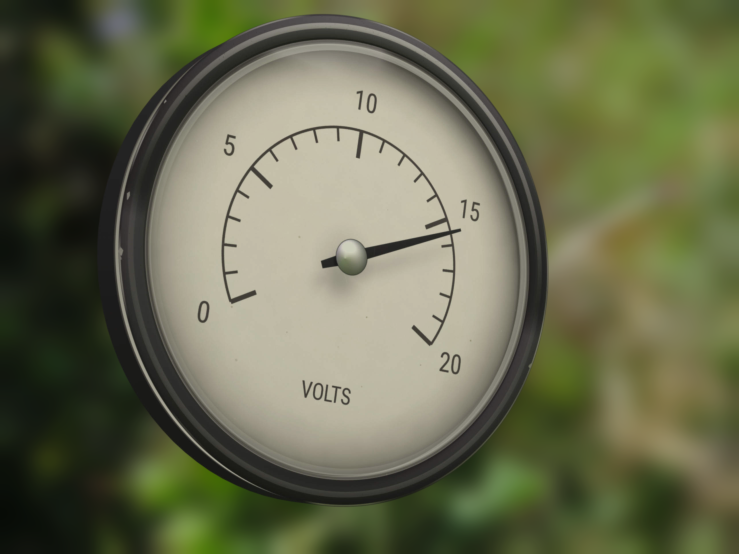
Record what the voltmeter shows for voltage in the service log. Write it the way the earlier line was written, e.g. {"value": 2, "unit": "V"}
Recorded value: {"value": 15.5, "unit": "V"}
